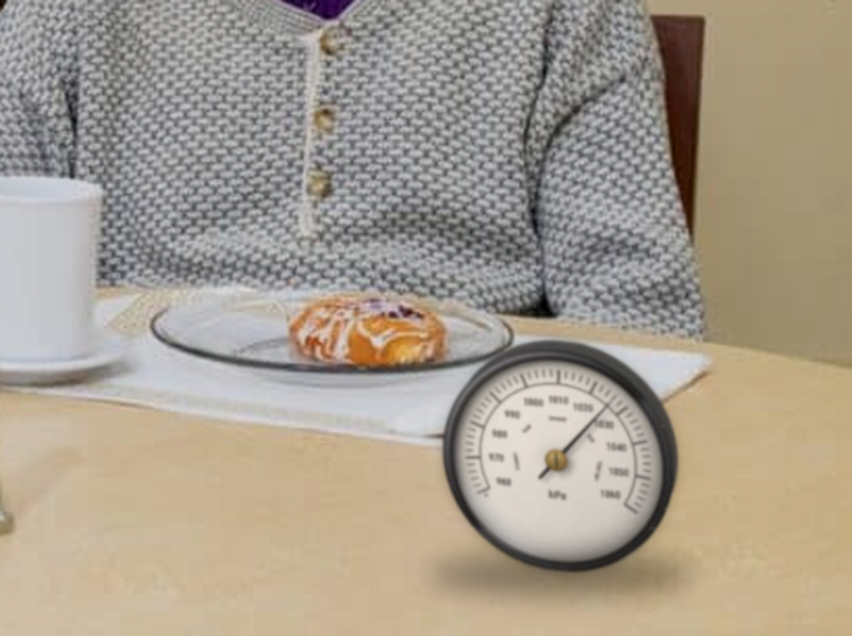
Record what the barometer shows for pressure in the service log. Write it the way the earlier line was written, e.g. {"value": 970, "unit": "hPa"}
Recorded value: {"value": 1026, "unit": "hPa"}
